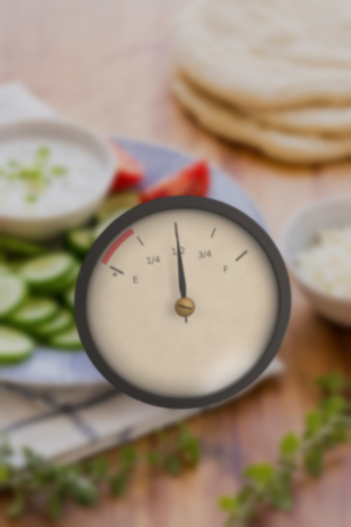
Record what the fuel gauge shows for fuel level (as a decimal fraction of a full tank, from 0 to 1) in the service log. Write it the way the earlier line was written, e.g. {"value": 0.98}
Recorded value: {"value": 0.5}
